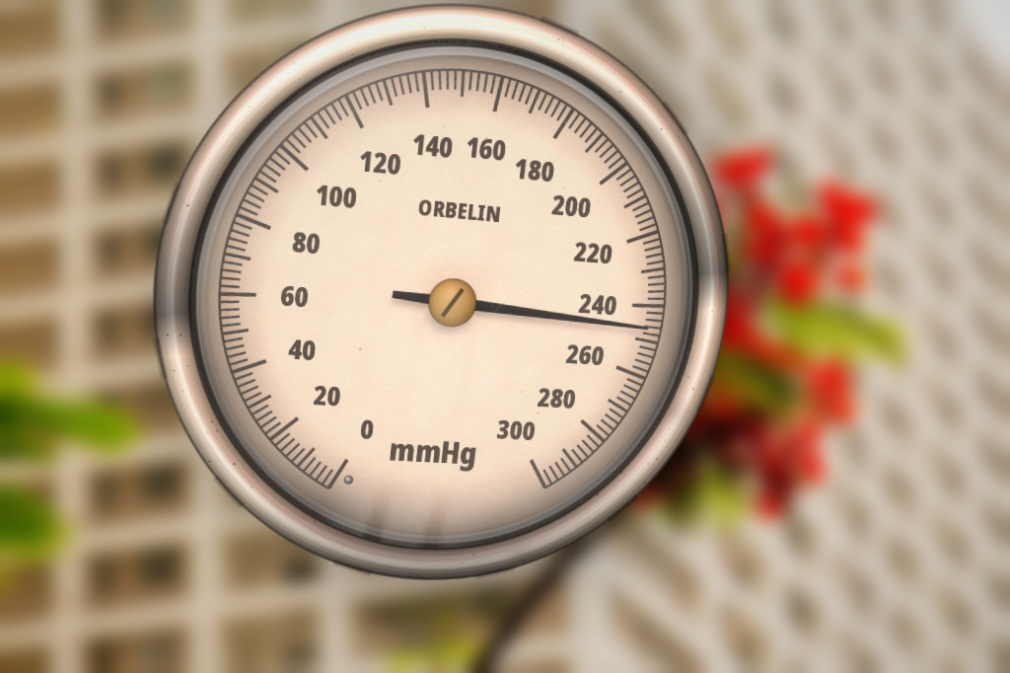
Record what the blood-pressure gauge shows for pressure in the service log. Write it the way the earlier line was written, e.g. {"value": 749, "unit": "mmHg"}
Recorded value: {"value": 246, "unit": "mmHg"}
